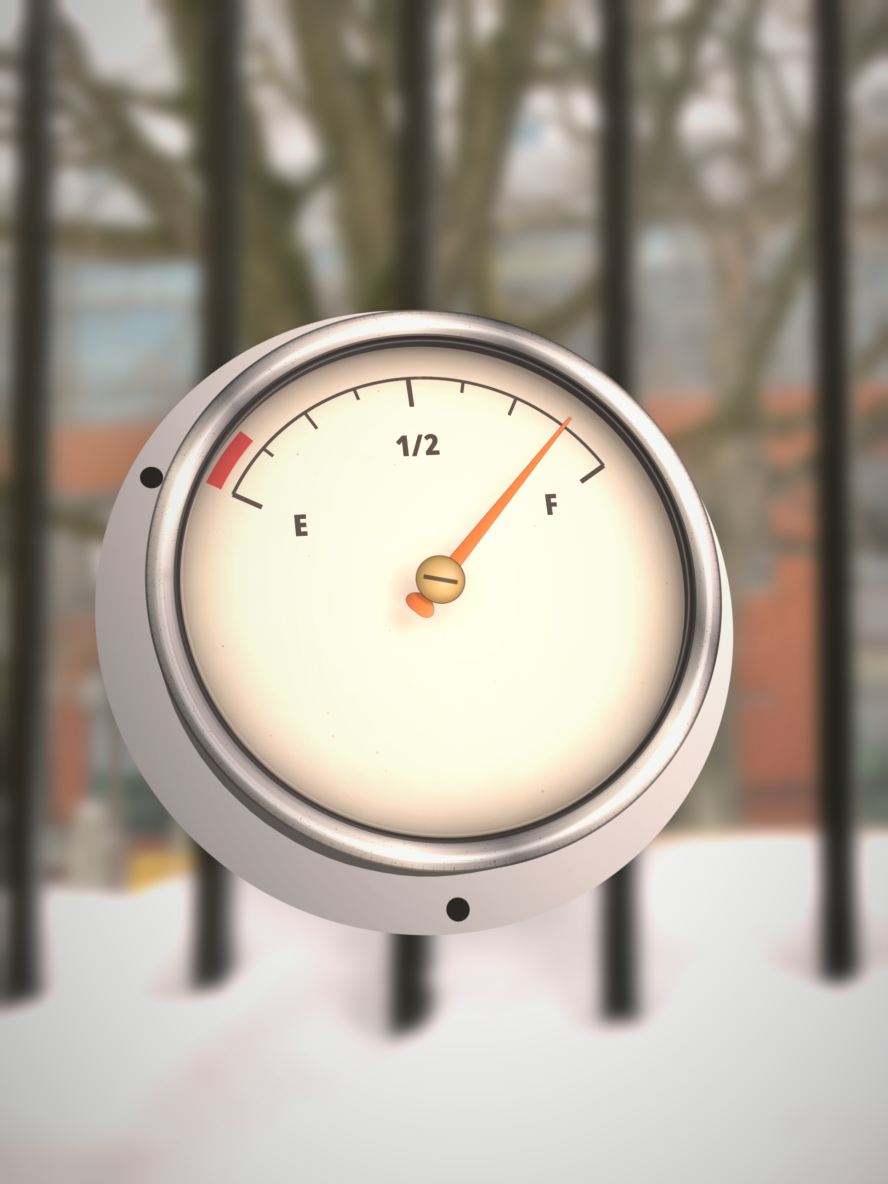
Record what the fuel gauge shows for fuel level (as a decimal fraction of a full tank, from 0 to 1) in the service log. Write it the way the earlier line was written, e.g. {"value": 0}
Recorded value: {"value": 0.875}
